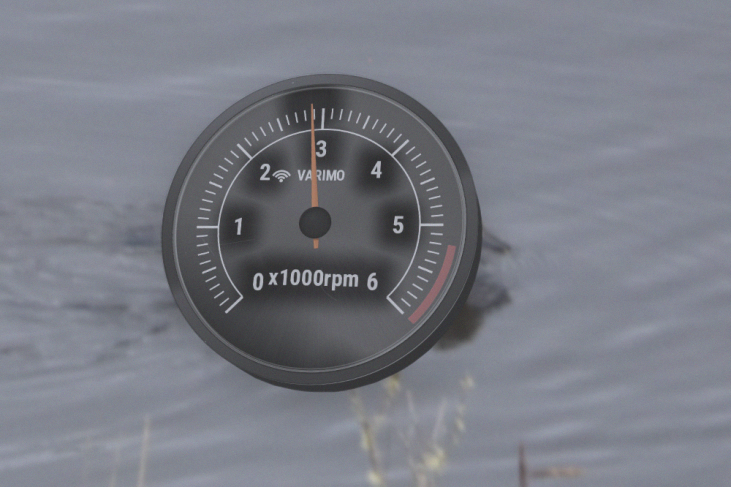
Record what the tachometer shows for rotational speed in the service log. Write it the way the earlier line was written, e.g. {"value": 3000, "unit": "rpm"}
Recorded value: {"value": 2900, "unit": "rpm"}
